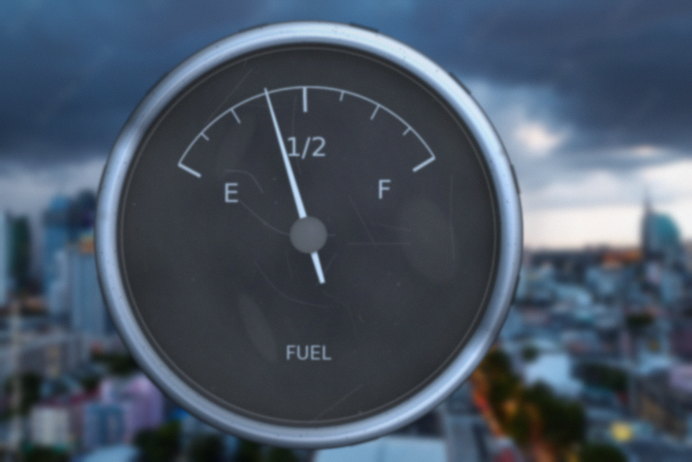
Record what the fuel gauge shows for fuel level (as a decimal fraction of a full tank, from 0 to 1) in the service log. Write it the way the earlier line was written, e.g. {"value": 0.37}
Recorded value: {"value": 0.375}
